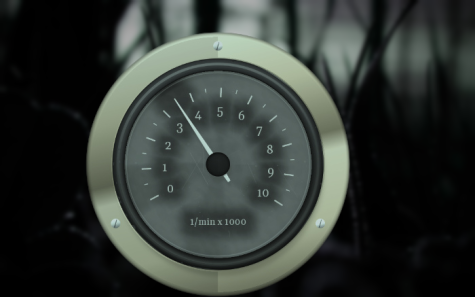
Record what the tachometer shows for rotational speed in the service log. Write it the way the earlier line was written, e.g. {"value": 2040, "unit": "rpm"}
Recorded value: {"value": 3500, "unit": "rpm"}
